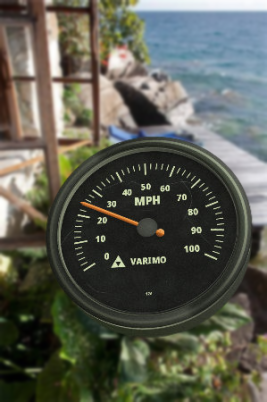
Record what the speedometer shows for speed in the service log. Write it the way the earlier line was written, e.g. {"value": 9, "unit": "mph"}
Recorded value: {"value": 24, "unit": "mph"}
